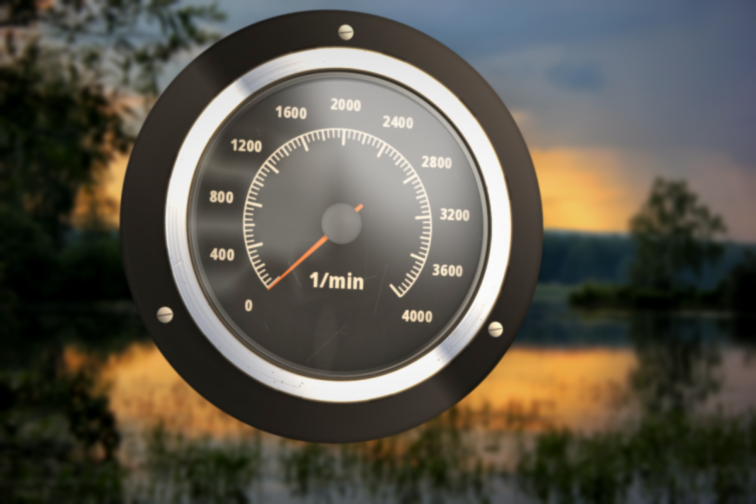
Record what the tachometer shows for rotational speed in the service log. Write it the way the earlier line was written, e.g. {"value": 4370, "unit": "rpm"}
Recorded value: {"value": 0, "unit": "rpm"}
